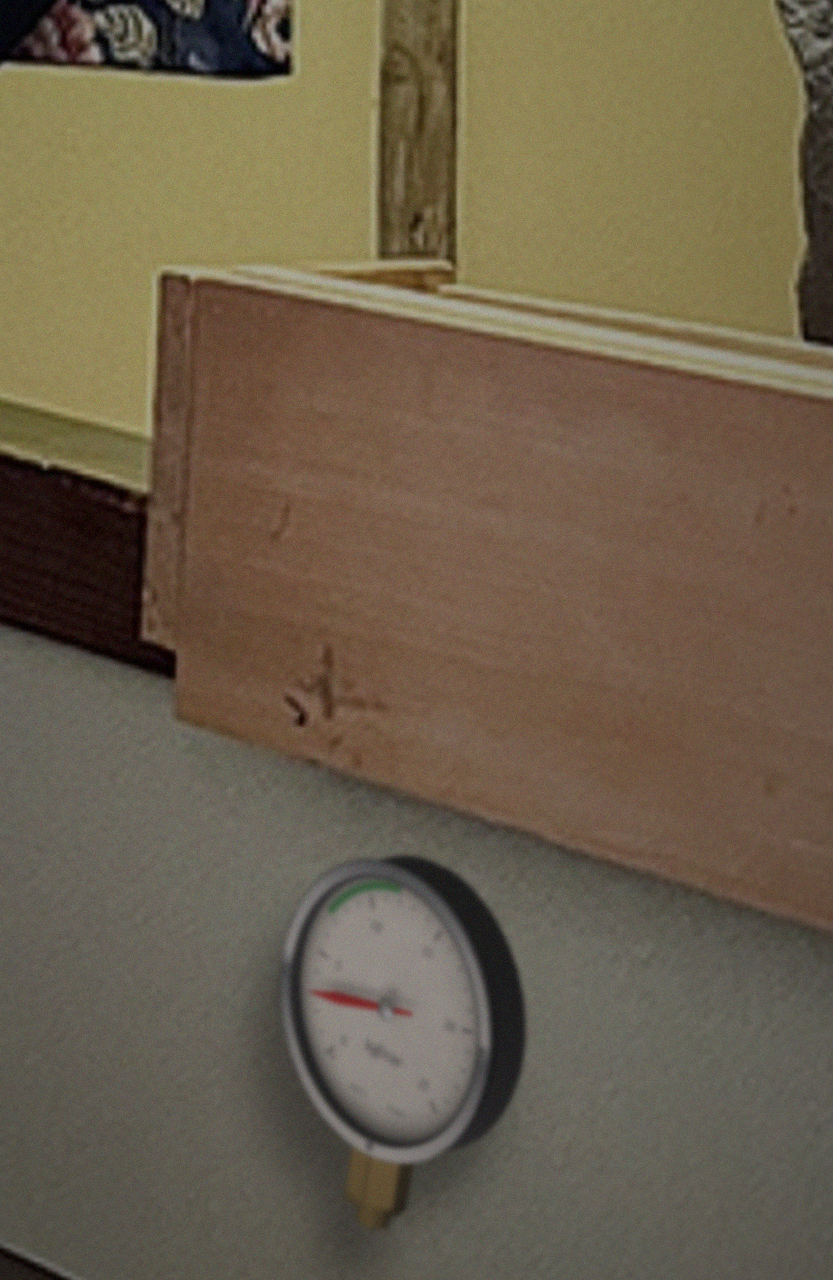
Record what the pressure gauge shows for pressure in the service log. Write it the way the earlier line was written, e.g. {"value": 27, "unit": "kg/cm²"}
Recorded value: {"value": 3, "unit": "kg/cm²"}
